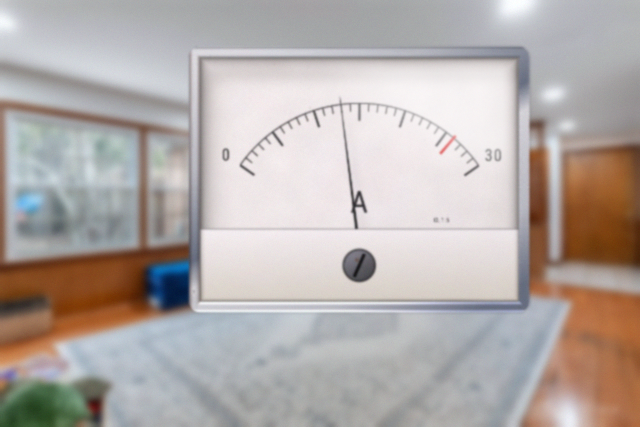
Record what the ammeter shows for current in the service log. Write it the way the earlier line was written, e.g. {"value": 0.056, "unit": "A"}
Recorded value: {"value": 13, "unit": "A"}
